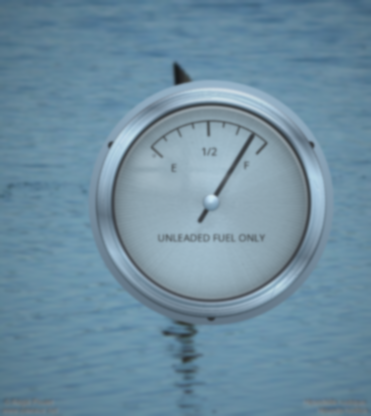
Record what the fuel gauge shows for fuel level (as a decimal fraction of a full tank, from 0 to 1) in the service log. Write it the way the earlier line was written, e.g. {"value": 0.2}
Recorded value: {"value": 0.875}
